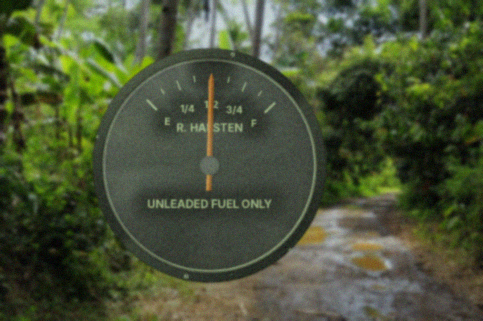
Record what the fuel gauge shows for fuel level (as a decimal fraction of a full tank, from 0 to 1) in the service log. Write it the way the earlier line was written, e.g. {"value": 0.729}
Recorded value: {"value": 0.5}
